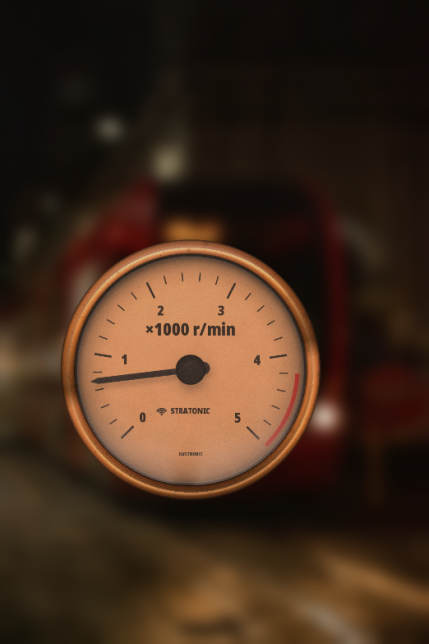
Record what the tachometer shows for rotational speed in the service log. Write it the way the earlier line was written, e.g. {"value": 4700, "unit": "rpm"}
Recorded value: {"value": 700, "unit": "rpm"}
